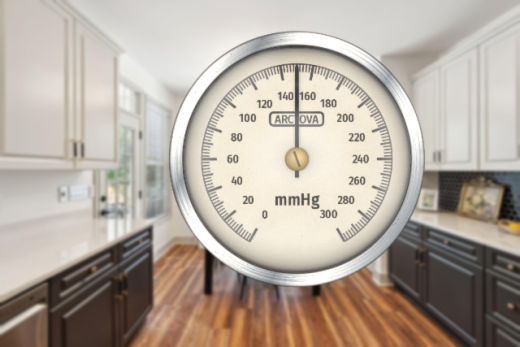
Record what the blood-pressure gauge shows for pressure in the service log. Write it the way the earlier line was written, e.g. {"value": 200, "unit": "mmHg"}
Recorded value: {"value": 150, "unit": "mmHg"}
